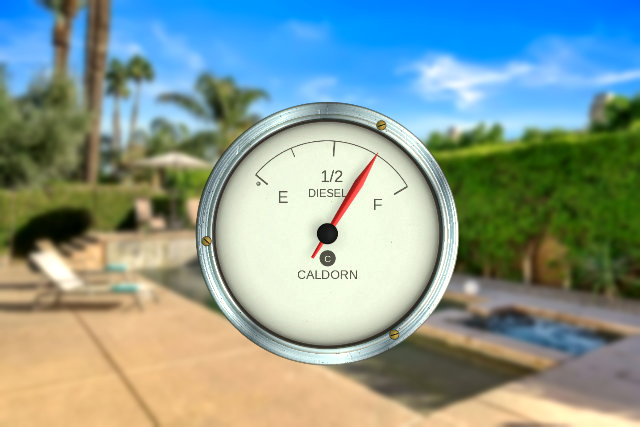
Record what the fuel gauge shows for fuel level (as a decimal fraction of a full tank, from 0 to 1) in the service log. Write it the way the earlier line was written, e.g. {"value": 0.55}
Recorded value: {"value": 0.75}
